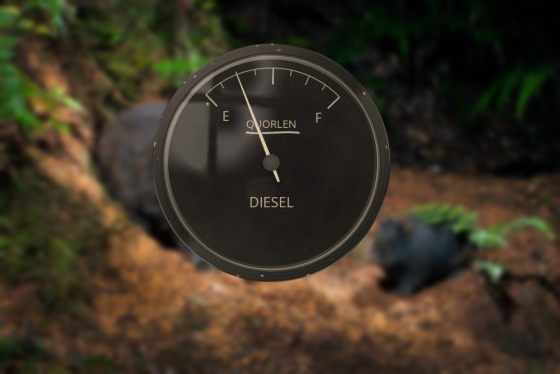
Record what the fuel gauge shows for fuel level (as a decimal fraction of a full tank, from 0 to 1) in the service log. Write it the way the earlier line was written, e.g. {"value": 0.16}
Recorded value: {"value": 0.25}
